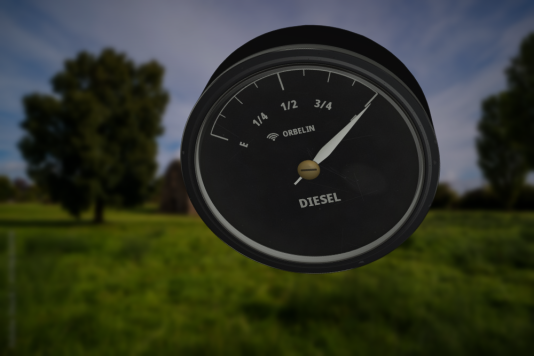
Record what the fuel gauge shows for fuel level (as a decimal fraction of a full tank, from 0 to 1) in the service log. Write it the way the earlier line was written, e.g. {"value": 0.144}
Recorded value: {"value": 1}
